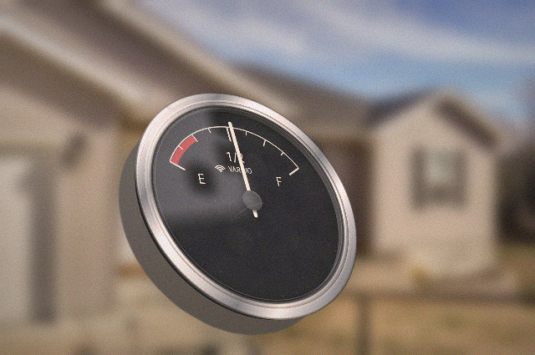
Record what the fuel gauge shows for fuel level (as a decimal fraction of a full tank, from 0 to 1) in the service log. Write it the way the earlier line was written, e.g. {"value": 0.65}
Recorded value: {"value": 0.5}
